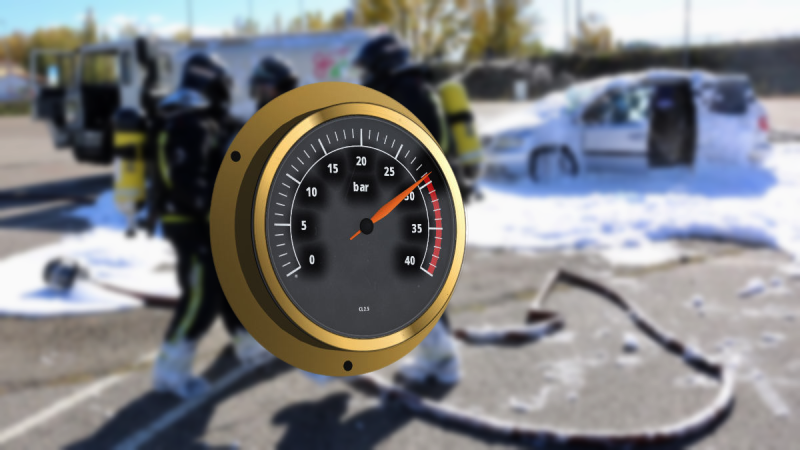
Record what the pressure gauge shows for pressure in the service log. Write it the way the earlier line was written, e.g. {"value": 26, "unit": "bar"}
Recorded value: {"value": 29, "unit": "bar"}
